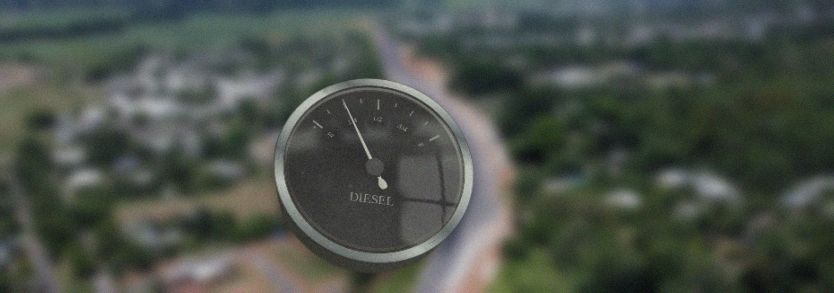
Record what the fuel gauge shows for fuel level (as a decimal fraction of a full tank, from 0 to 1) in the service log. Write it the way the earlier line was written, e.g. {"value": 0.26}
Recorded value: {"value": 0.25}
